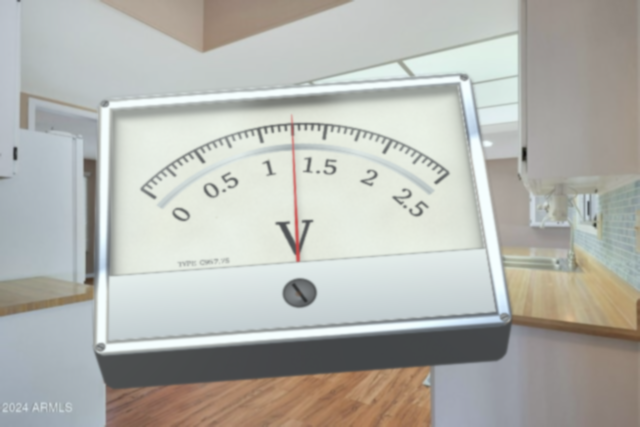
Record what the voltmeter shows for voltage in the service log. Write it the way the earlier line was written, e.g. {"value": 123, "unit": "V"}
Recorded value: {"value": 1.25, "unit": "V"}
